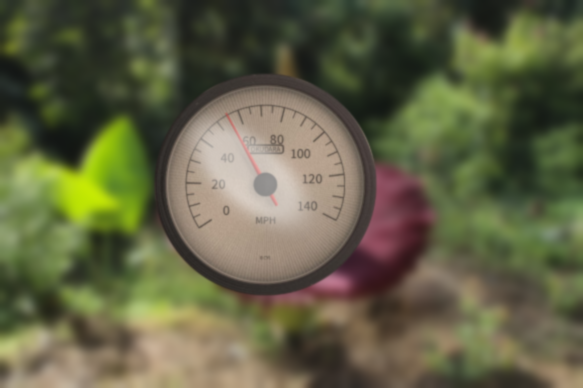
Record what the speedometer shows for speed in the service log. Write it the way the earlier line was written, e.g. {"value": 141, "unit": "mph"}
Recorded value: {"value": 55, "unit": "mph"}
